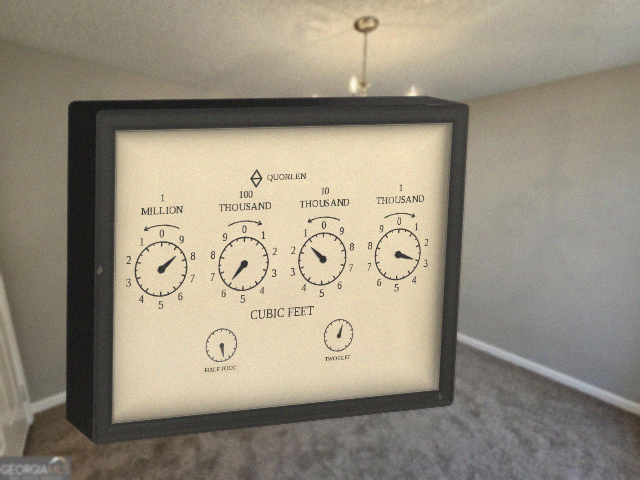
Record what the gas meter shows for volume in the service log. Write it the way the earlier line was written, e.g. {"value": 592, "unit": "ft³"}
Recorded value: {"value": 861300, "unit": "ft³"}
